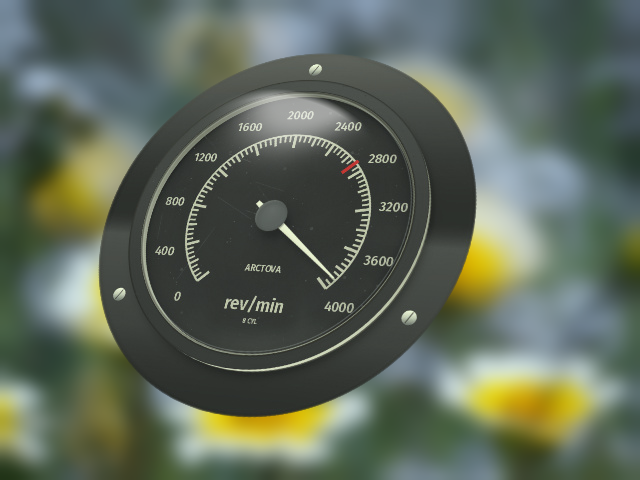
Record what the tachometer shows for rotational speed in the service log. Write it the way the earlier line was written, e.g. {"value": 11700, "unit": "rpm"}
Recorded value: {"value": 3900, "unit": "rpm"}
